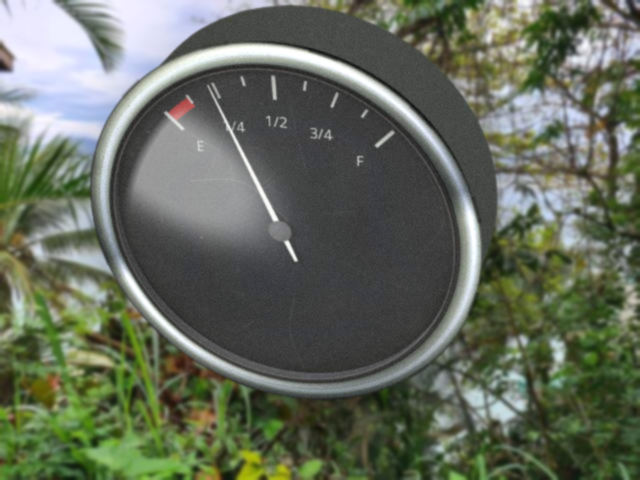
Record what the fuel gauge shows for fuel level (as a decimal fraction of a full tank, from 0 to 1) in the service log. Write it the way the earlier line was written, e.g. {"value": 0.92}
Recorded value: {"value": 0.25}
